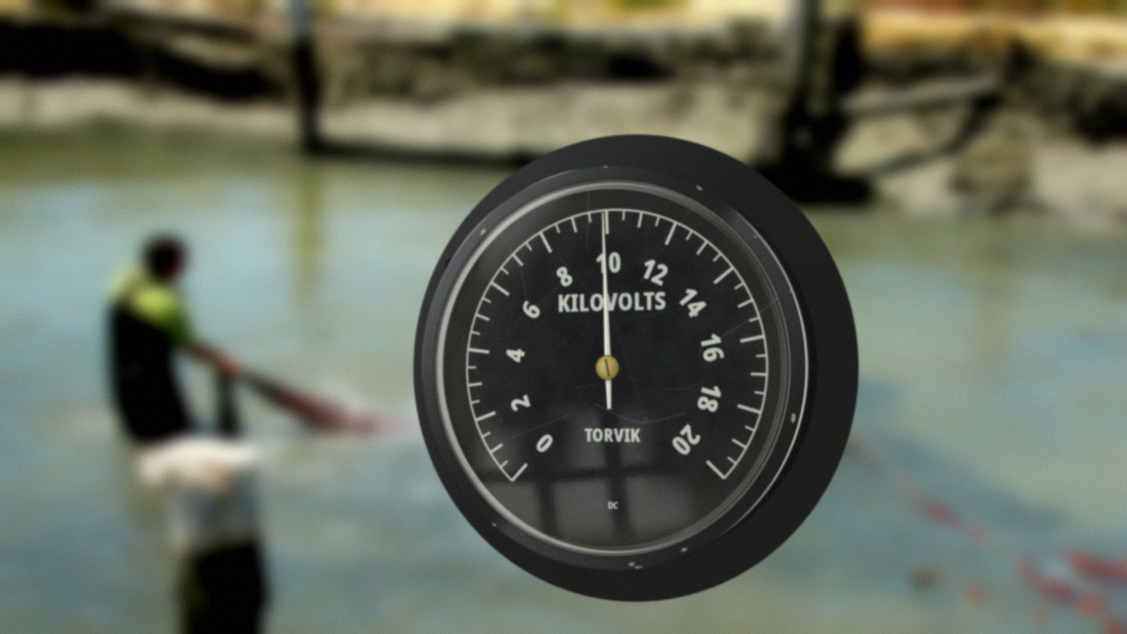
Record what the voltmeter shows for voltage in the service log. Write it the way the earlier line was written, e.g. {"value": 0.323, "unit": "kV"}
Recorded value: {"value": 10, "unit": "kV"}
